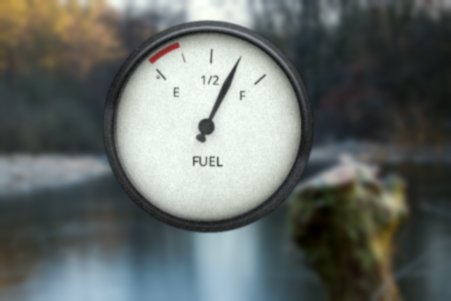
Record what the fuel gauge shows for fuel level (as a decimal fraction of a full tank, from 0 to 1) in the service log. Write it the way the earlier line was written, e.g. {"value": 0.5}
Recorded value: {"value": 0.75}
